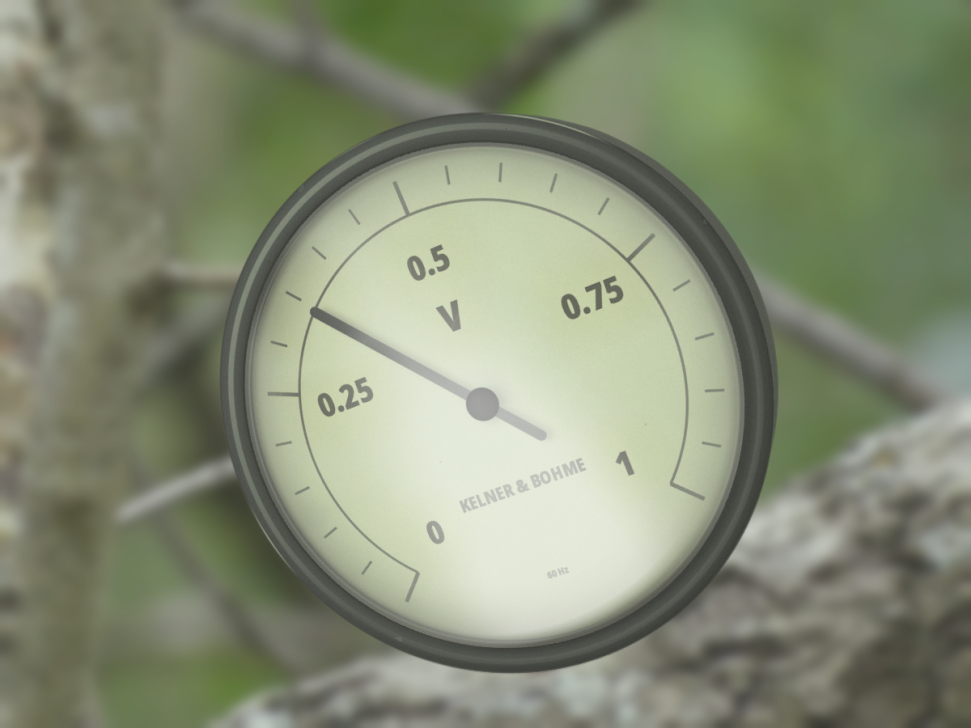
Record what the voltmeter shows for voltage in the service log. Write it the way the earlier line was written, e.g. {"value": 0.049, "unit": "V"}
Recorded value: {"value": 0.35, "unit": "V"}
